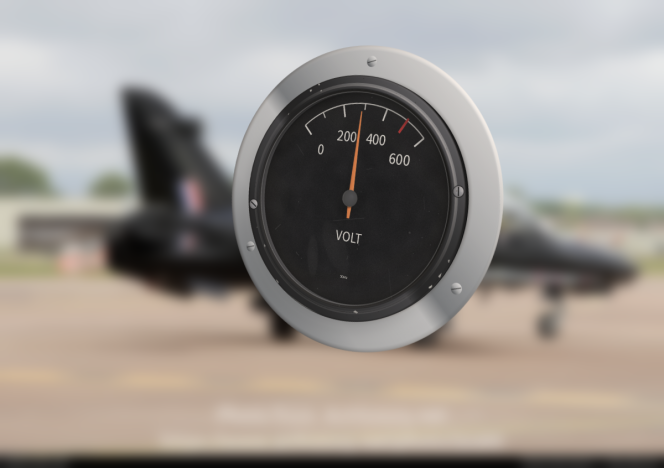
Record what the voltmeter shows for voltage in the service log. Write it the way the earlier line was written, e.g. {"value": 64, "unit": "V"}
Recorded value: {"value": 300, "unit": "V"}
